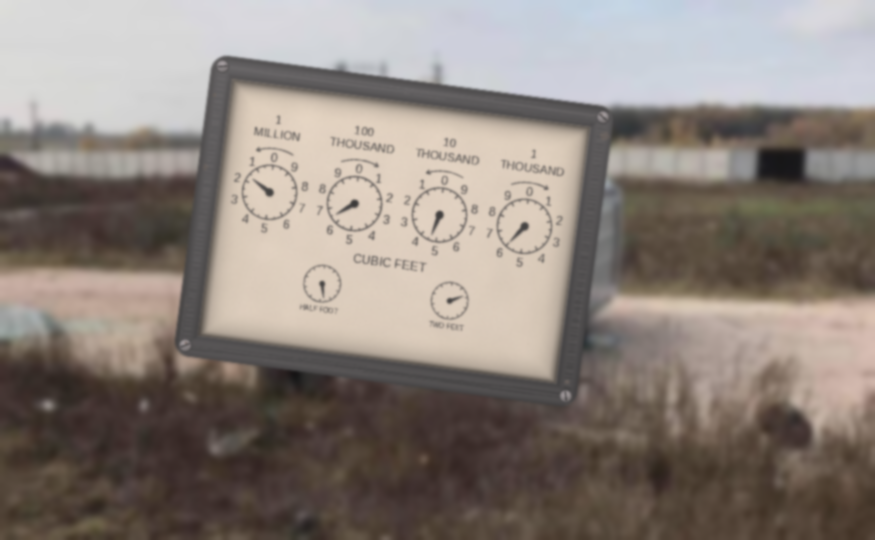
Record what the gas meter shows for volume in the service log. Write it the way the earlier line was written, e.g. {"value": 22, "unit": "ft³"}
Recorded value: {"value": 164600, "unit": "ft³"}
